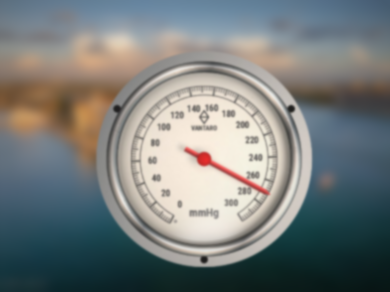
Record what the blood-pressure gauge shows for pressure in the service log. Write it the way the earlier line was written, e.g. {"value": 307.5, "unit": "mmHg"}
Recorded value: {"value": 270, "unit": "mmHg"}
